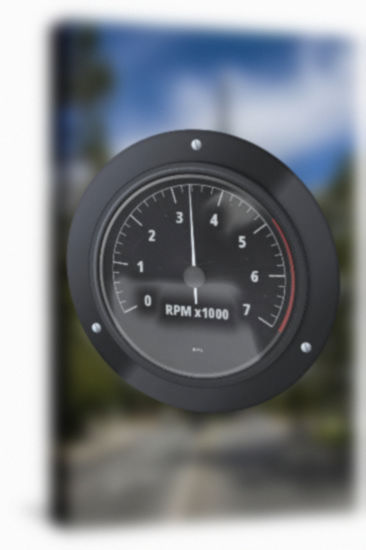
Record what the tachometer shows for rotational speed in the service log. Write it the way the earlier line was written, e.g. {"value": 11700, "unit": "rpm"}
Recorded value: {"value": 3400, "unit": "rpm"}
